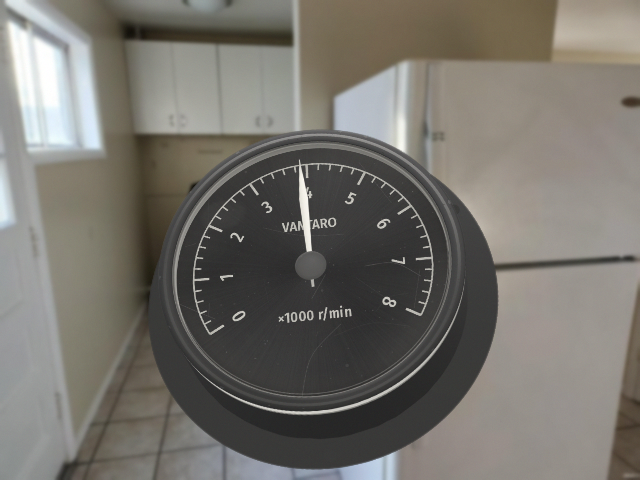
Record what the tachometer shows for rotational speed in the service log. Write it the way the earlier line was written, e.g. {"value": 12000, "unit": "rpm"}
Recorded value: {"value": 3900, "unit": "rpm"}
